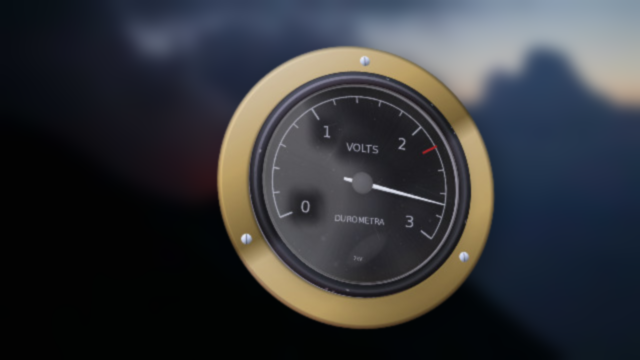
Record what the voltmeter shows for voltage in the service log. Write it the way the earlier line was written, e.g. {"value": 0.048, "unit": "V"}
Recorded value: {"value": 2.7, "unit": "V"}
